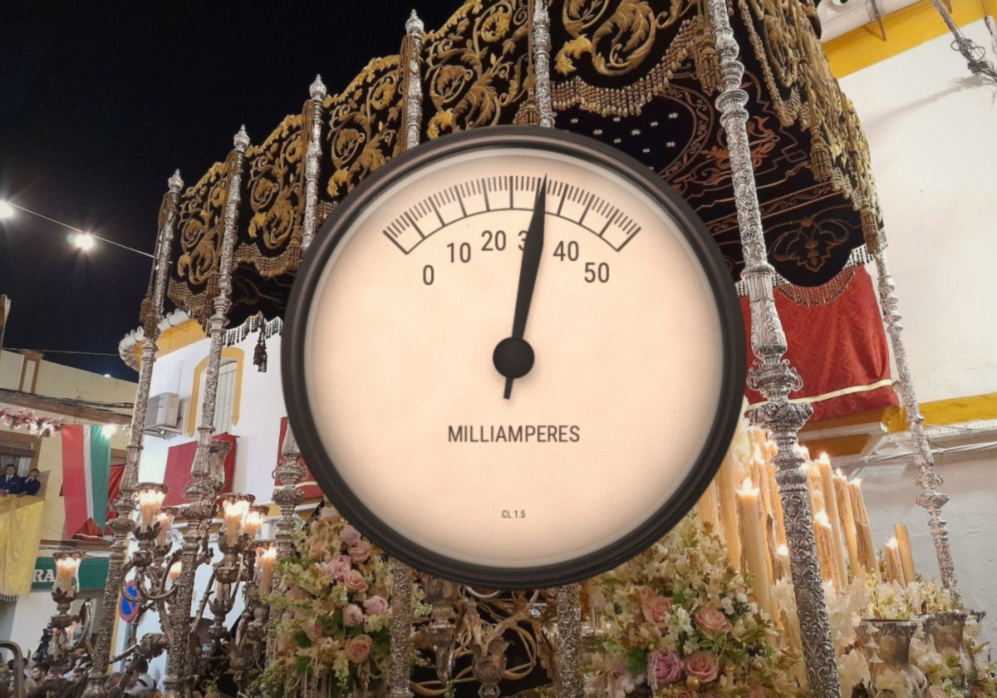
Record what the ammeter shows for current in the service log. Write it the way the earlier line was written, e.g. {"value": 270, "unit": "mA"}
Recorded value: {"value": 31, "unit": "mA"}
